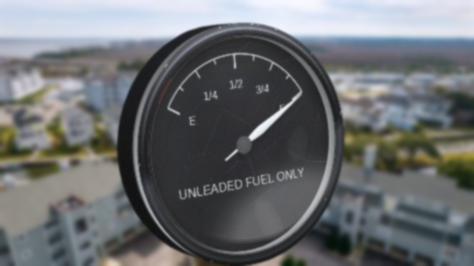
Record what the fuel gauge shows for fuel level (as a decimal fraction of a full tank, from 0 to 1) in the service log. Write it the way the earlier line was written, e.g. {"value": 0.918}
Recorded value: {"value": 1}
